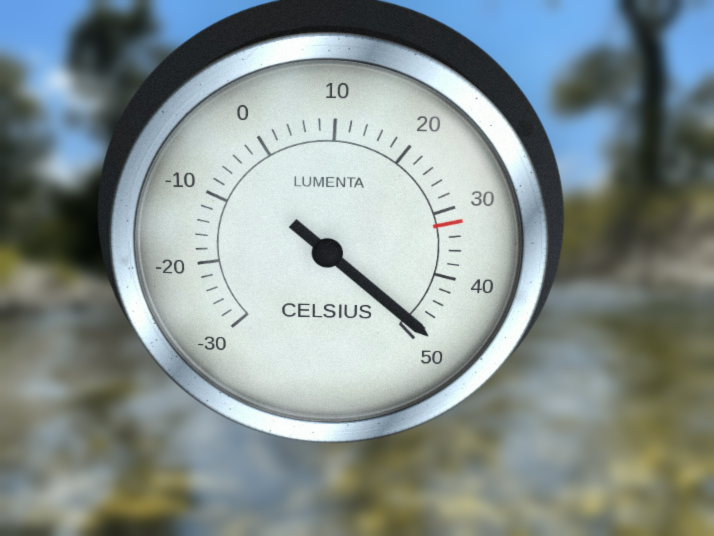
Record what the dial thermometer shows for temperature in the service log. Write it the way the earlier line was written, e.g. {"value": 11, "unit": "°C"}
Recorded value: {"value": 48, "unit": "°C"}
